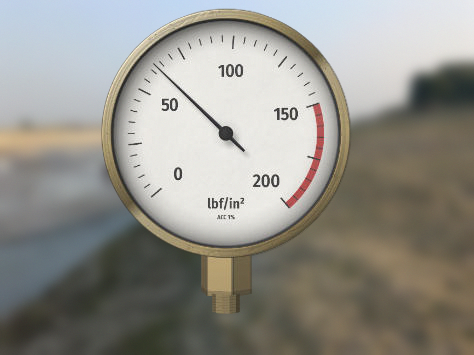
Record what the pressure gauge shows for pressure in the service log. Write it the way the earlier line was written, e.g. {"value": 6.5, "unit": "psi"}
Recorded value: {"value": 62.5, "unit": "psi"}
